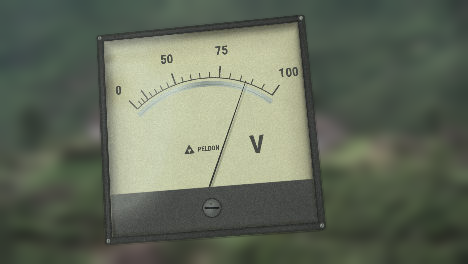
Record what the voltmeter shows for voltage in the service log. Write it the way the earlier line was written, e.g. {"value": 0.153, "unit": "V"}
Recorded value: {"value": 87.5, "unit": "V"}
